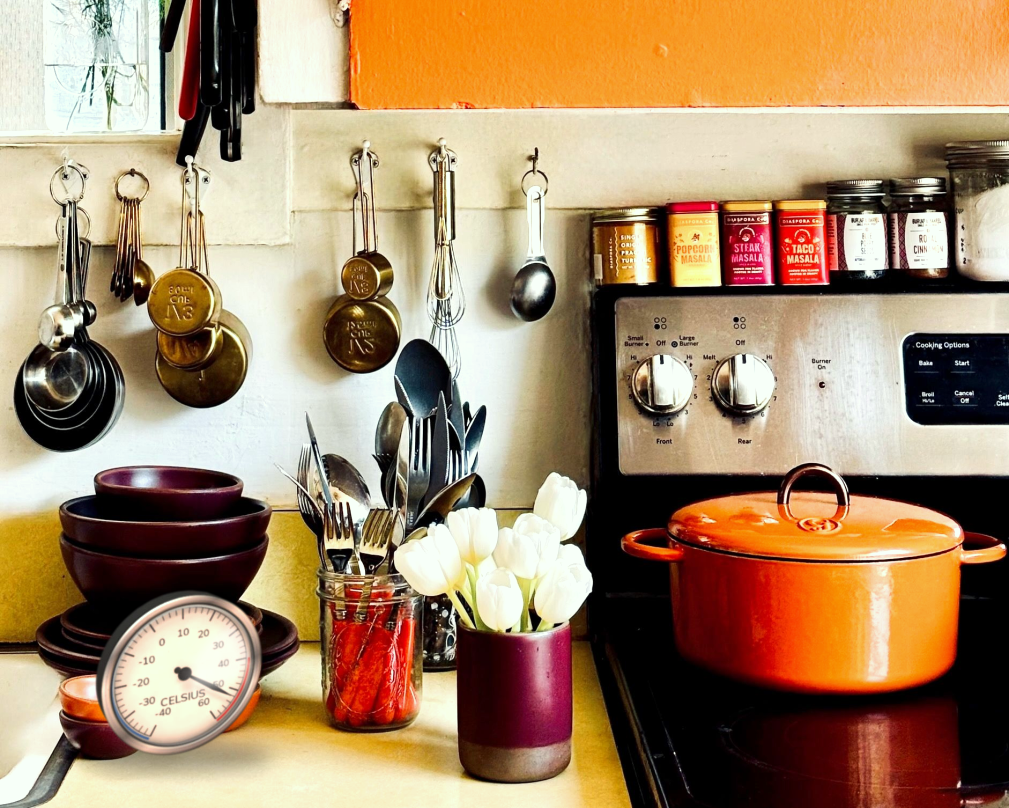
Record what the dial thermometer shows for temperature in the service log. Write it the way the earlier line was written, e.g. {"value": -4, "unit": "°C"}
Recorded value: {"value": 52, "unit": "°C"}
